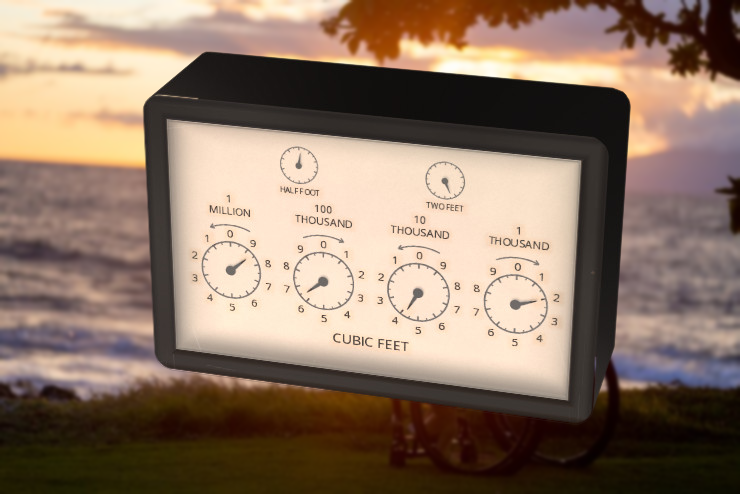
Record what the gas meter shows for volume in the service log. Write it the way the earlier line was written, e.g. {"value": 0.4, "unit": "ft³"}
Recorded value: {"value": 864200, "unit": "ft³"}
